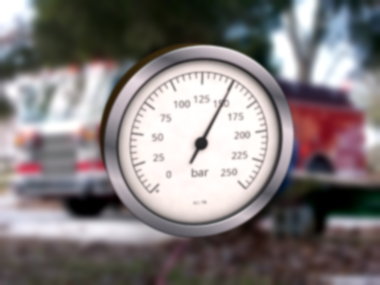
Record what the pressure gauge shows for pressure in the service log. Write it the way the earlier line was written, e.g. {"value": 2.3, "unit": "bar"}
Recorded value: {"value": 150, "unit": "bar"}
